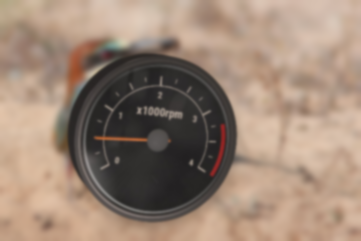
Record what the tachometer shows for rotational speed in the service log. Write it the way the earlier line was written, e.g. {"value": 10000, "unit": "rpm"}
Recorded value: {"value": 500, "unit": "rpm"}
